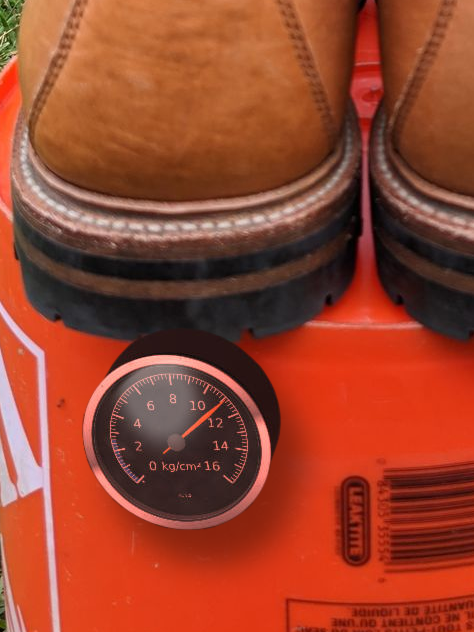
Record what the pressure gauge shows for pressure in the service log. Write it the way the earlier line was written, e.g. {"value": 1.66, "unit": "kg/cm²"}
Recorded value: {"value": 11, "unit": "kg/cm²"}
